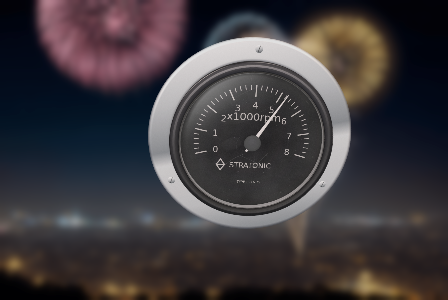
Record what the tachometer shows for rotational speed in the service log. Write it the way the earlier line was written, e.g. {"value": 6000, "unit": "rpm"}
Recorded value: {"value": 5200, "unit": "rpm"}
